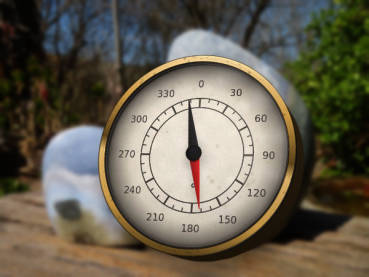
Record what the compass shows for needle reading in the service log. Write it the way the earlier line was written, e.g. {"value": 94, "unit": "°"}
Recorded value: {"value": 170, "unit": "°"}
